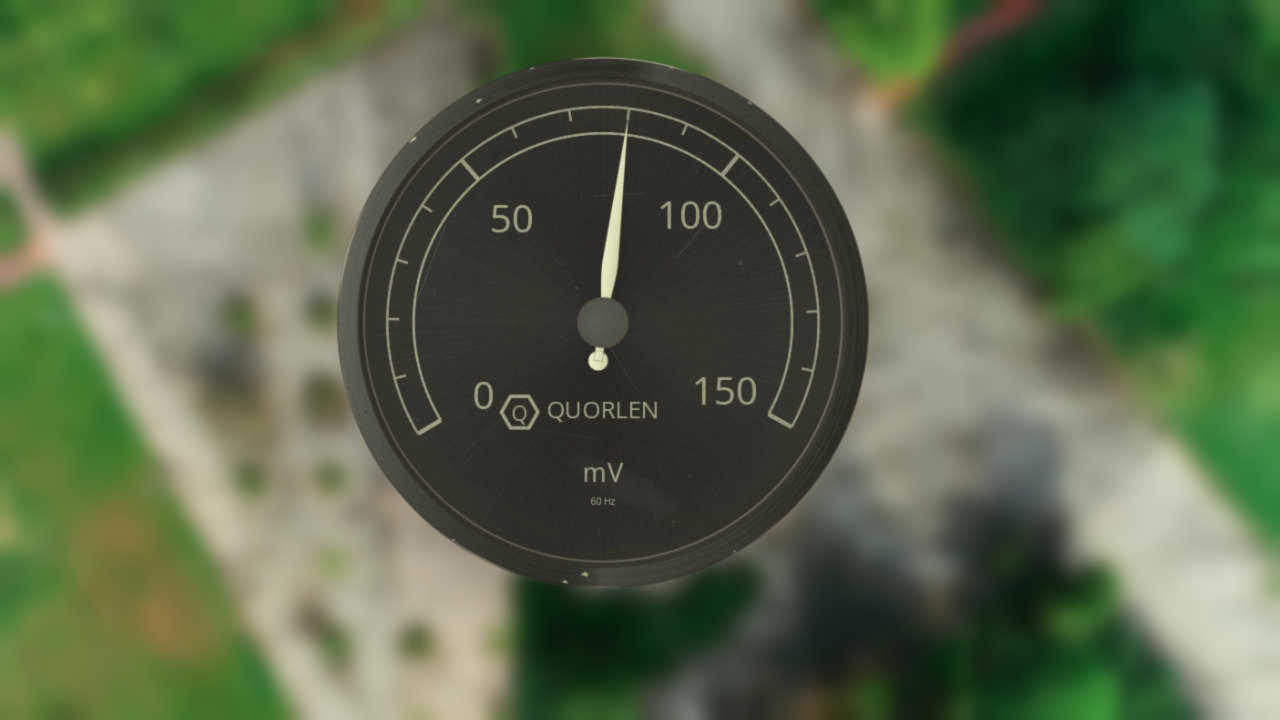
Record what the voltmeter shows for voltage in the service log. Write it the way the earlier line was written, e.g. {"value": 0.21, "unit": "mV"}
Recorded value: {"value": 80, "unit": "mV"}
